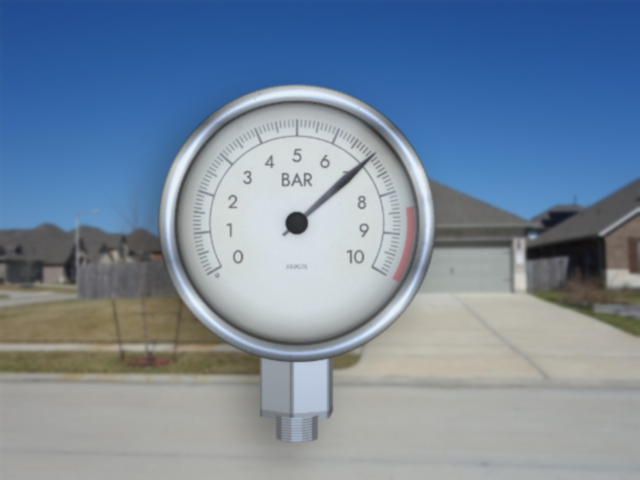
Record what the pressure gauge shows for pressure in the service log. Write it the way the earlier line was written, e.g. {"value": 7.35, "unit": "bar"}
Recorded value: {"value": 7, "unit": "bar"}
